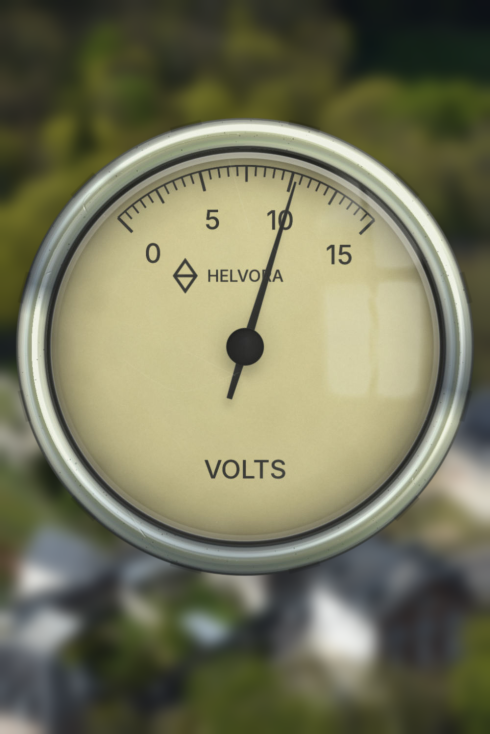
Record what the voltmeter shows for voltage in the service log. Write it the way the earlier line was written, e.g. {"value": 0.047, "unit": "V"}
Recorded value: {"value": 10.25, "unit": "V"}
